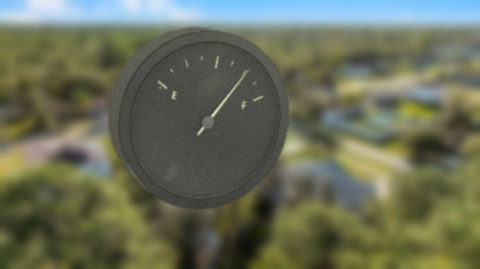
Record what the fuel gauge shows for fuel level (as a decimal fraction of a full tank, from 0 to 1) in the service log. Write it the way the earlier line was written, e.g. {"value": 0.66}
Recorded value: {"value": 0.75}
